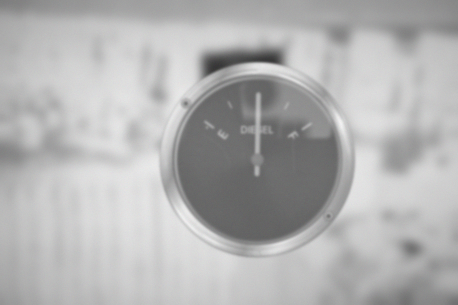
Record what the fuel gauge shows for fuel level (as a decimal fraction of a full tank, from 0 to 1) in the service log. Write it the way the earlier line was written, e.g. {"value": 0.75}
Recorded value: {"value": 0.5}
